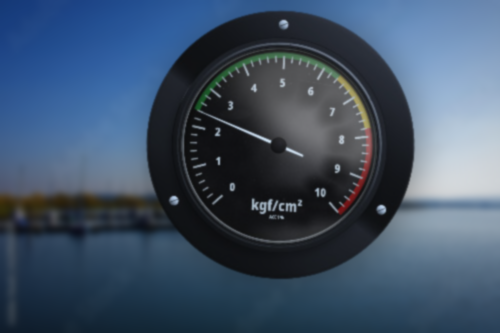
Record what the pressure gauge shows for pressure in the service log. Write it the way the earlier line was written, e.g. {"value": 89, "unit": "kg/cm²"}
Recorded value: {"value": 2.4, "unit": "kg/cm²"}
